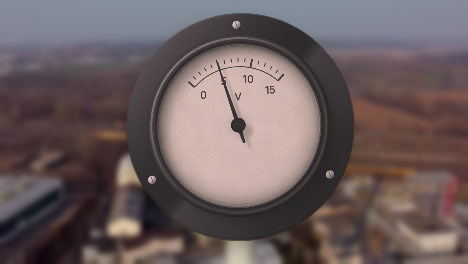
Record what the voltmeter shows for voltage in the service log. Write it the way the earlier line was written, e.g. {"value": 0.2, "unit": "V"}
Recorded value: {"value": 5, "unit": "V"}
